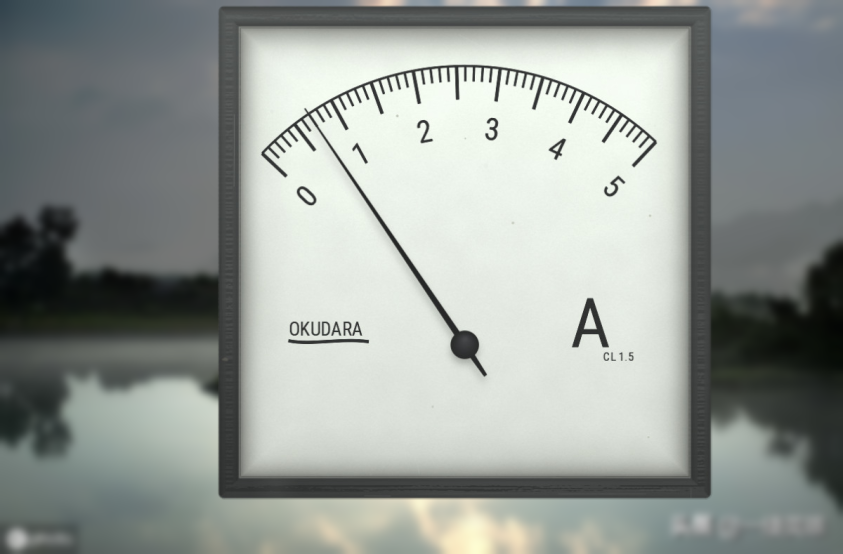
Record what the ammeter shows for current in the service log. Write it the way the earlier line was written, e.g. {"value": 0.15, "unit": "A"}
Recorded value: {"value": 0.7, "unit": "A"}
